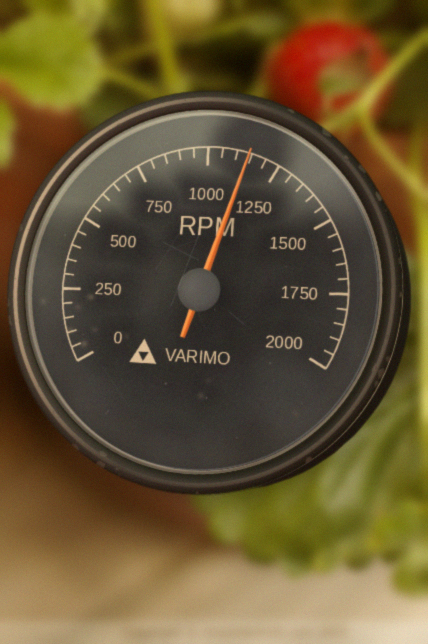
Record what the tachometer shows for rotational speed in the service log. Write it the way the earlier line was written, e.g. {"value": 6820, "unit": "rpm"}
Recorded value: {"value": 1150, "unit": "rpm"}
